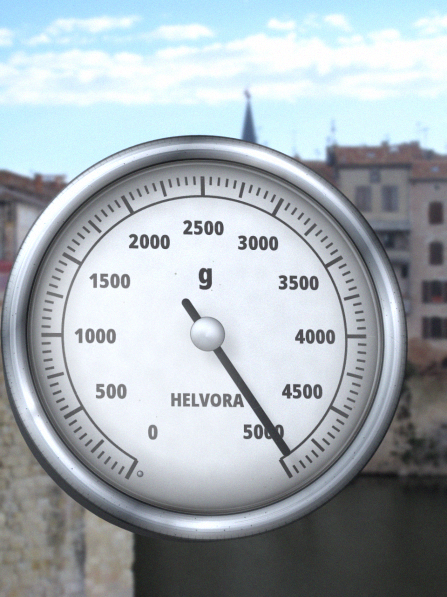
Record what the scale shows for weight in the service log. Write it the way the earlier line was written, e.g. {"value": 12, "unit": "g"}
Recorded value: {"value": 4950, "unit": "g"}
